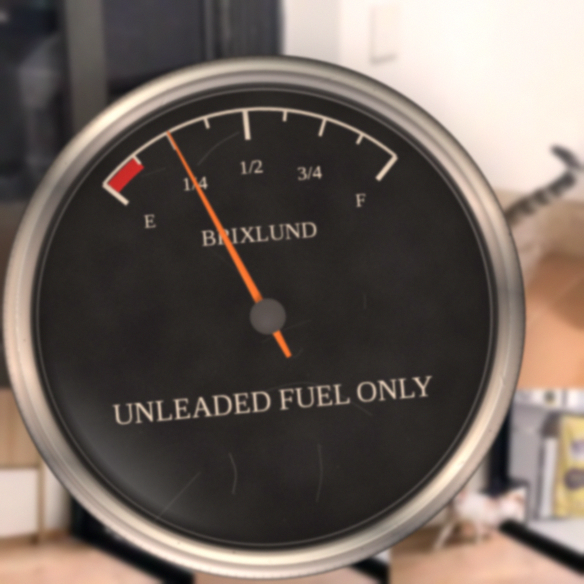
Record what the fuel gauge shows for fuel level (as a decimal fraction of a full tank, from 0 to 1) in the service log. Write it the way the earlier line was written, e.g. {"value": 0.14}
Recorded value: {"value": 0.25}
